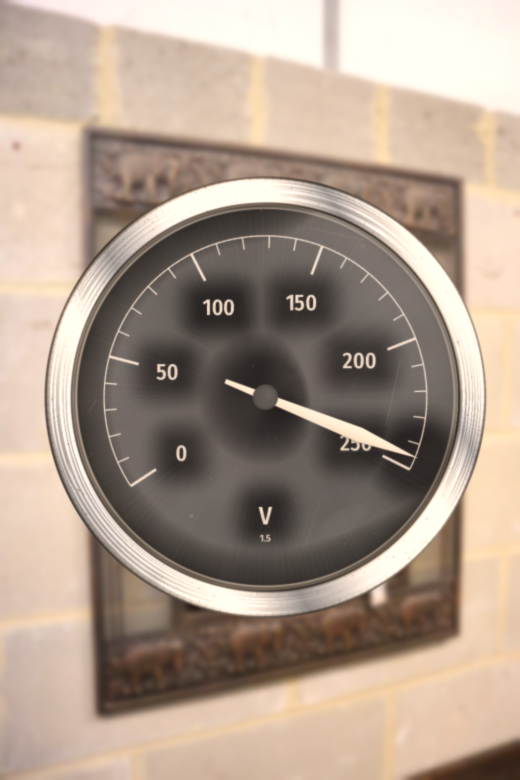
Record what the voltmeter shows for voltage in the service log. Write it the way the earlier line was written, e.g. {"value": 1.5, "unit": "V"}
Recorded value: {"value": 245, "unit": "V"}
